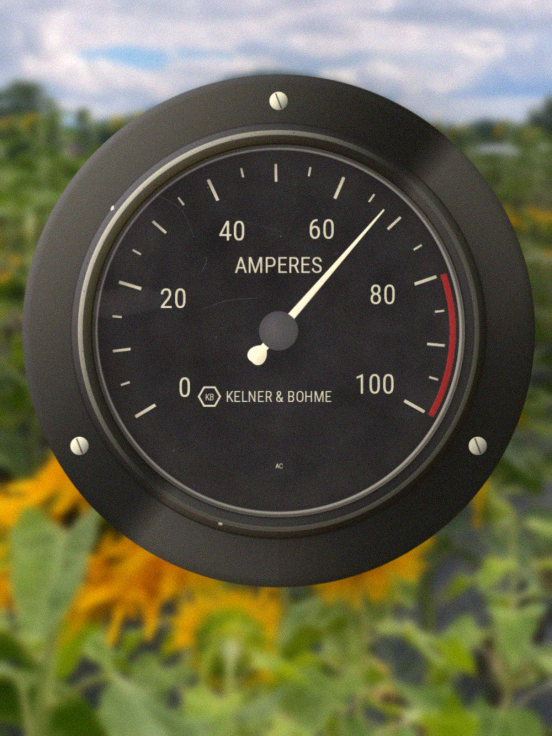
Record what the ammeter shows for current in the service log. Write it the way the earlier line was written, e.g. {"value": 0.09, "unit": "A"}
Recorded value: {"value": 67.5, "unit": "A"}
